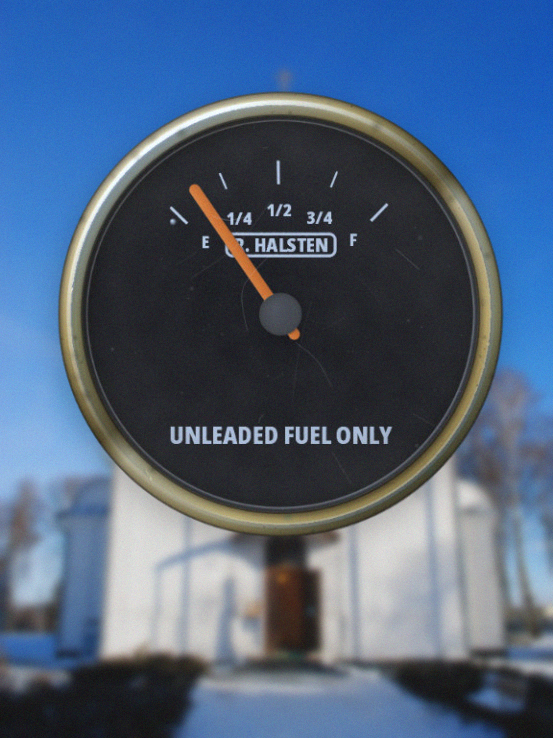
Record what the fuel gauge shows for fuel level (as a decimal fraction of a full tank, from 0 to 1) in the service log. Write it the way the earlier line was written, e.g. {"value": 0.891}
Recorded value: {"value": 0.125}
